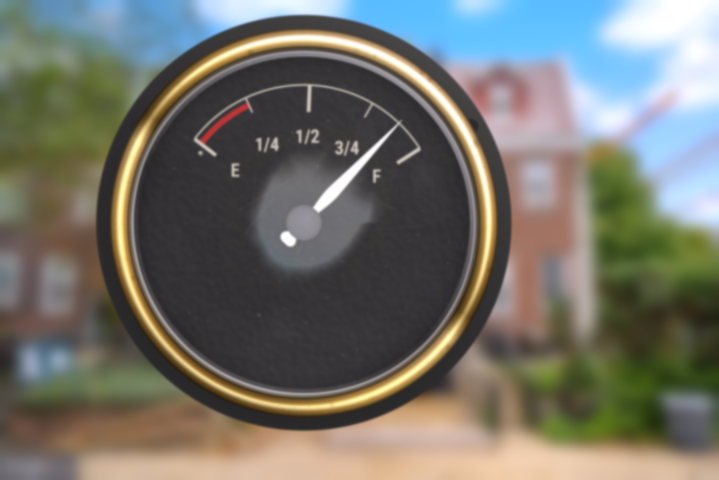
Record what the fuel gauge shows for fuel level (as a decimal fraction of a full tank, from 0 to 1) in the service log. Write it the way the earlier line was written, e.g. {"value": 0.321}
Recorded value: {"value": 0.875}
